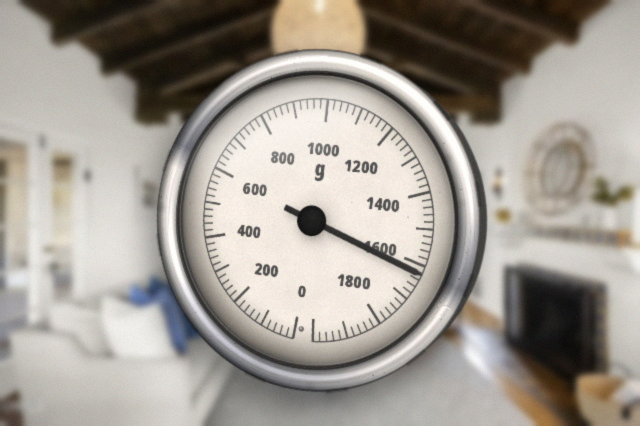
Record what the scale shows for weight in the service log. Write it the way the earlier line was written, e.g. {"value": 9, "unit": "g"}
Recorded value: {"value": 1620, "unit": "g"}
